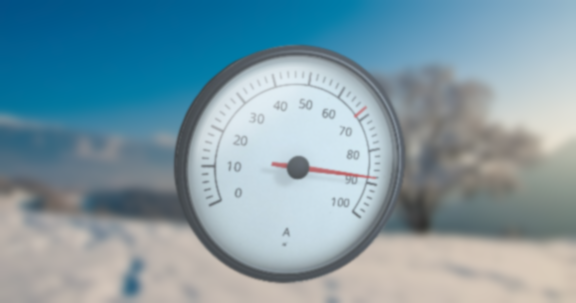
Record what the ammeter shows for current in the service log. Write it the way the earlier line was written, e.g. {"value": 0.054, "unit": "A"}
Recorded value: {"value": 88, "unit": "A"}
